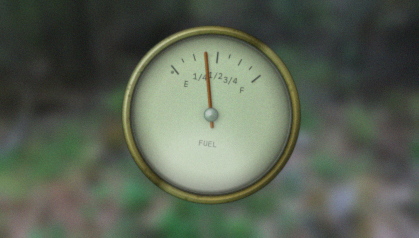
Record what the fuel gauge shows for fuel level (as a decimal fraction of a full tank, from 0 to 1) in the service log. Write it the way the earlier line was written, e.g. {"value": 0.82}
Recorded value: {"value": 0.375}
